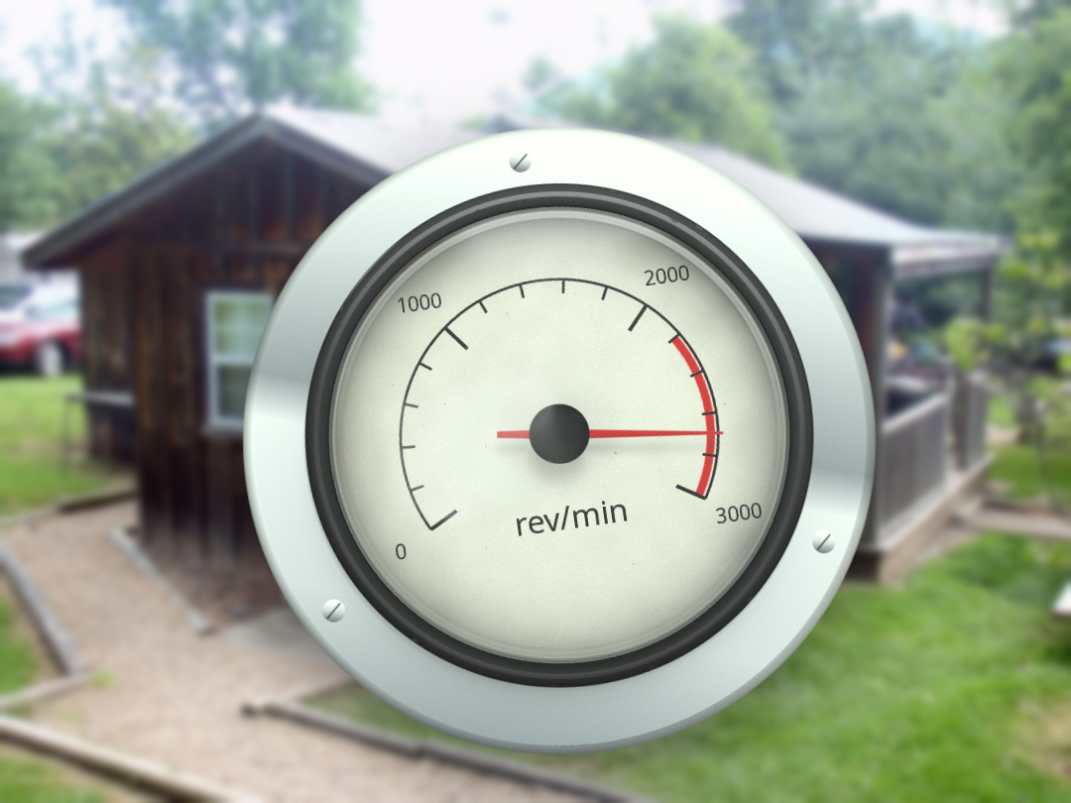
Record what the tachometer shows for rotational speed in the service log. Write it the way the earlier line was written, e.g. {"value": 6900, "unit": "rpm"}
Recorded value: {"value": 2700, "unit": "rpm"}
